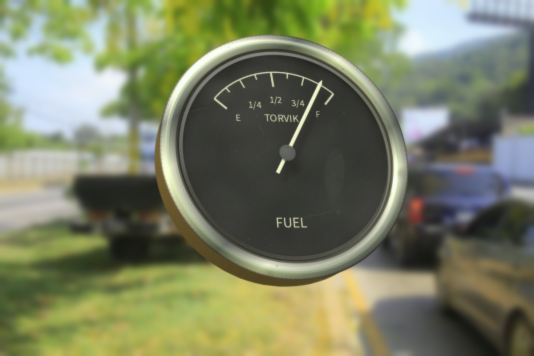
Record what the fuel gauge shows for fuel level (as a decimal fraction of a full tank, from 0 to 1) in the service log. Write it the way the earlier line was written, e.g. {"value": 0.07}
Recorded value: {"value": 0.875}
